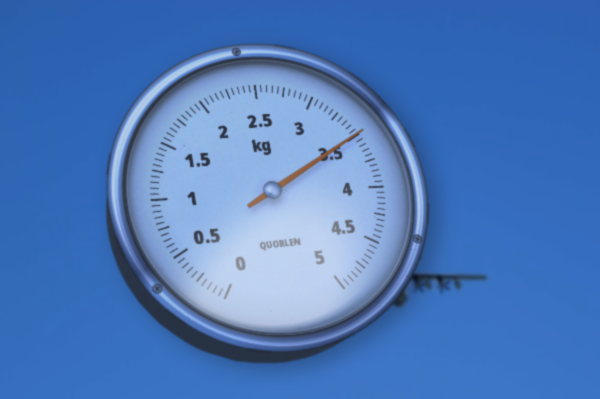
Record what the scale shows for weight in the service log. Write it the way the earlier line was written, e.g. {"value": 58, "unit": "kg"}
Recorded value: {"value": 3.5, "unit": "kg"}
